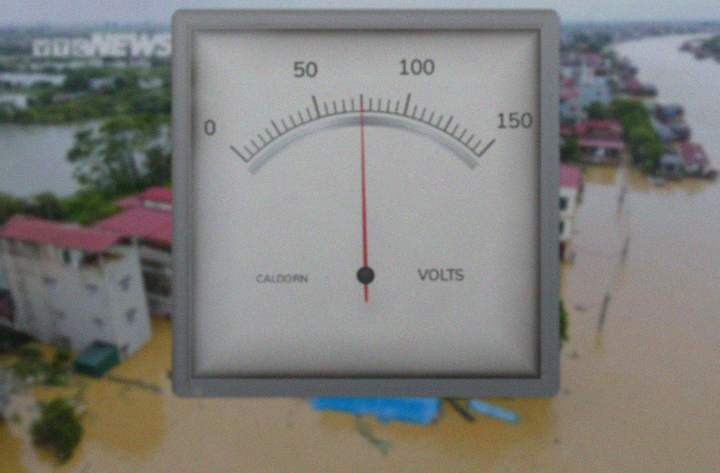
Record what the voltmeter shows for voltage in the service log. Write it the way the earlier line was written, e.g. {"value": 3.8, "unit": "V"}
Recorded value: {"value": 75, "unit": "V"}
